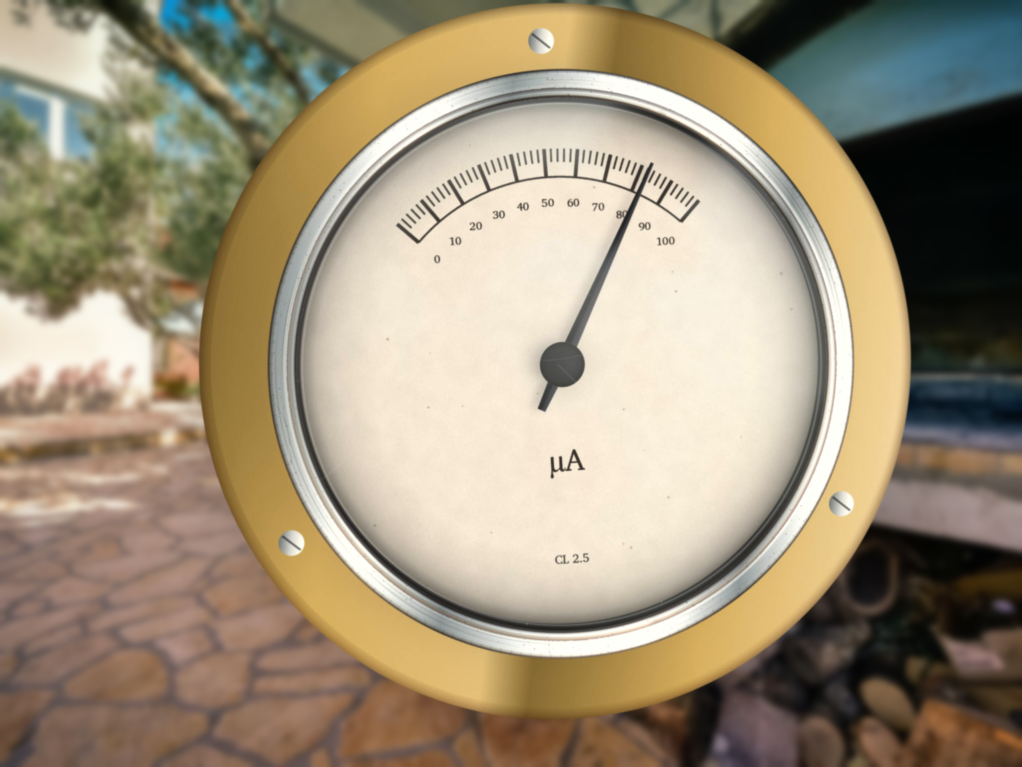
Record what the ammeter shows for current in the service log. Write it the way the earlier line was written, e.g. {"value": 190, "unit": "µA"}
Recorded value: {"value": 82, "unit": "µA"}
